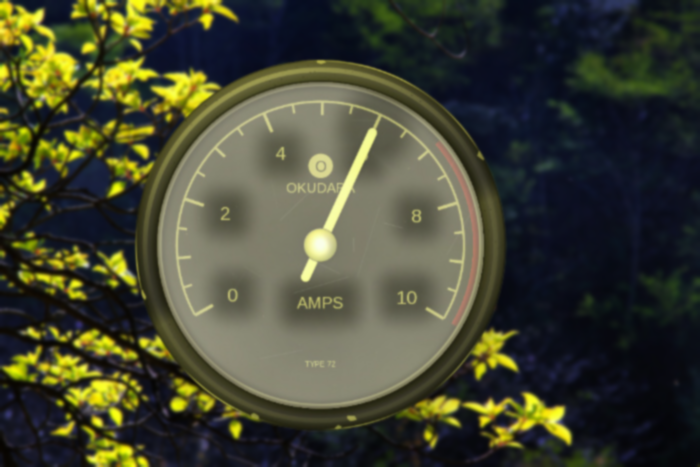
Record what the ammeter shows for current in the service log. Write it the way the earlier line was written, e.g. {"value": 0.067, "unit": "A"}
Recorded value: {"value": 6, "unit": "A"}
